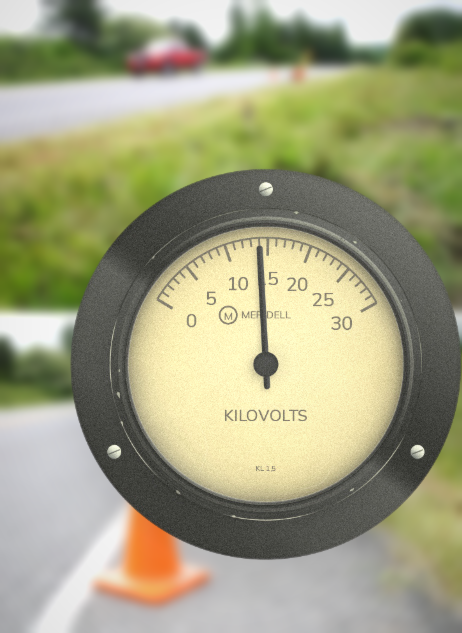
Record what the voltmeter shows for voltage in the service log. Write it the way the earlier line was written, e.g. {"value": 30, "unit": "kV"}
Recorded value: {"value": 14, "unit": "kV"}
